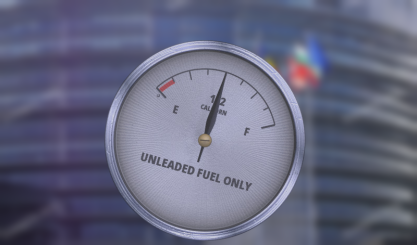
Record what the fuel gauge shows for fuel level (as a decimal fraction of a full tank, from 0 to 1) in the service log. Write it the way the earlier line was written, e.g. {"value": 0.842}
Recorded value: {"value": 0.5}
